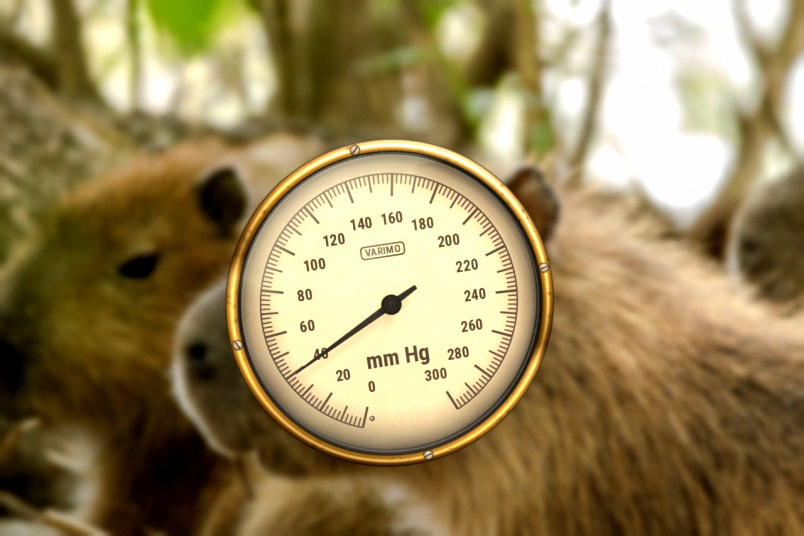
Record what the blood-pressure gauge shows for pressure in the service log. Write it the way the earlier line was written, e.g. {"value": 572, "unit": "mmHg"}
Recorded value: {"value": 40, "unit": "mmHg"}
